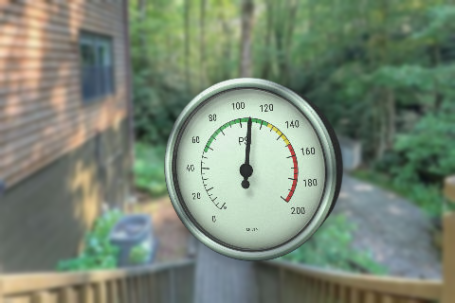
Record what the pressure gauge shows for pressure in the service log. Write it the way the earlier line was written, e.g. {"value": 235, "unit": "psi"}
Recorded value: {"value": 110, "unit": "psi"}
